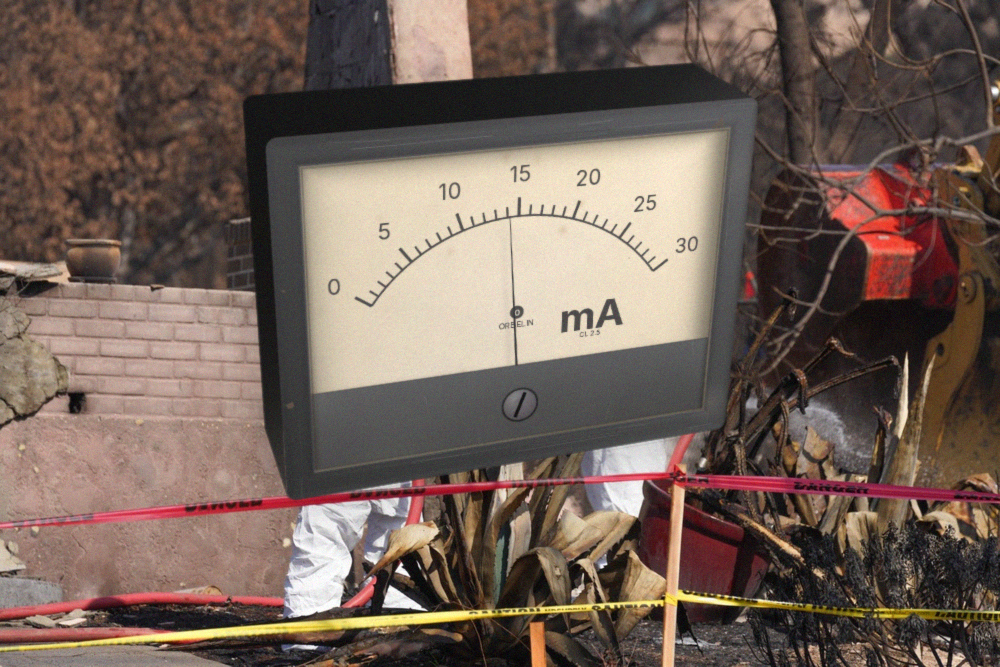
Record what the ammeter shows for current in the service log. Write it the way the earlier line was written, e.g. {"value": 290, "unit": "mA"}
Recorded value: {"value": 14, "unit": "mA"}
